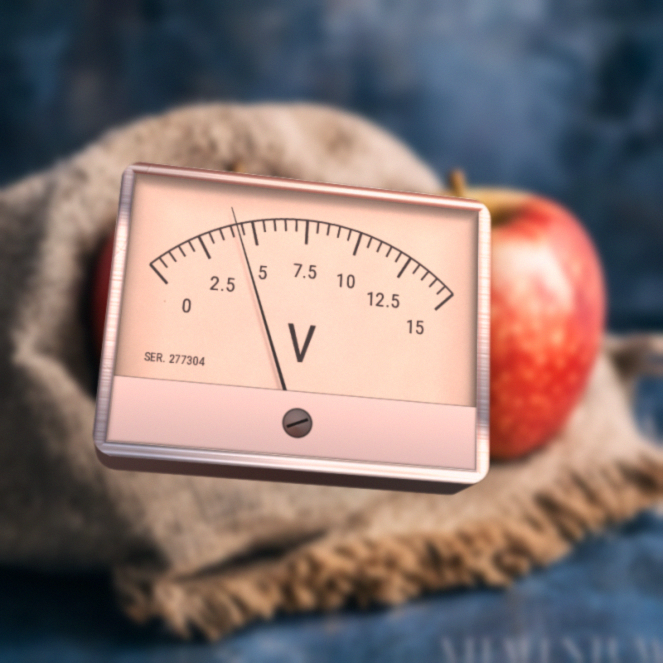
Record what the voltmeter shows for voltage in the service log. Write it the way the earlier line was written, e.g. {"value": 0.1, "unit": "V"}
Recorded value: {"value": 4.25, "unit": "V"}
